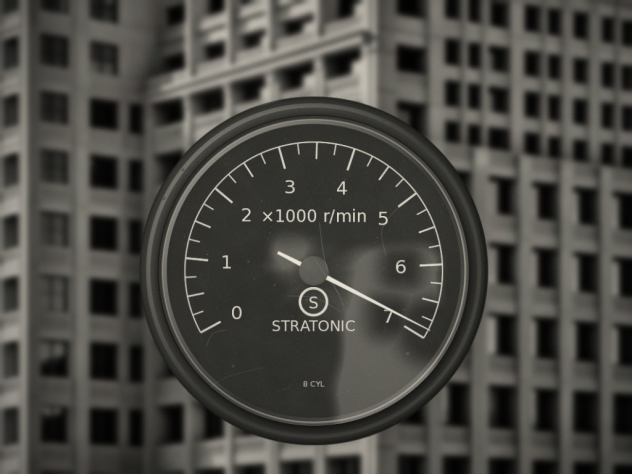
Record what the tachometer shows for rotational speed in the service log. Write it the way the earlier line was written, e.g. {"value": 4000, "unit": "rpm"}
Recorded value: {"value": 6875, "unit": "rpm"}
